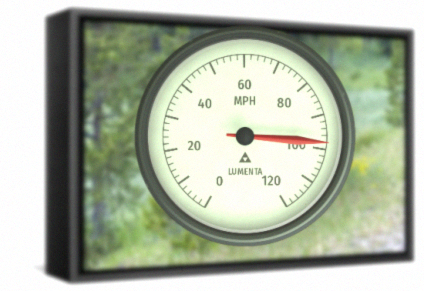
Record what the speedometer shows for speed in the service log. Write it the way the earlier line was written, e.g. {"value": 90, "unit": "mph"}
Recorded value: {"value": 98, "unit": "mph"}
